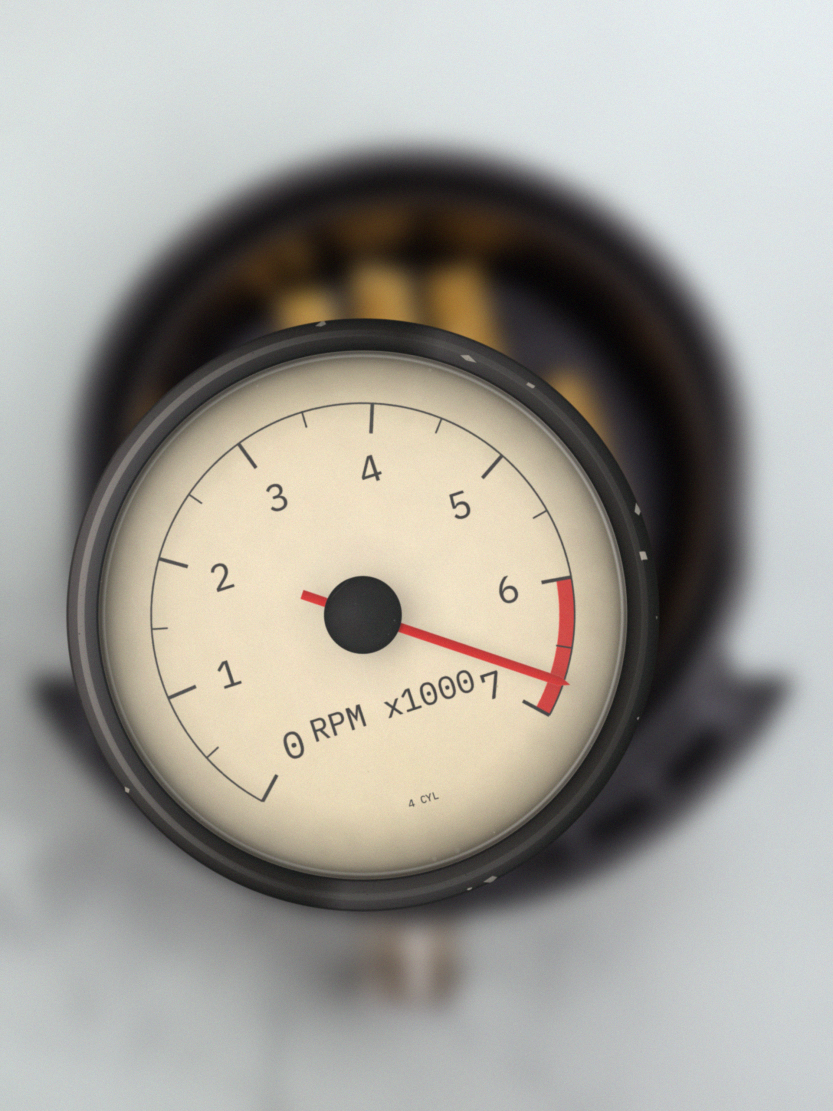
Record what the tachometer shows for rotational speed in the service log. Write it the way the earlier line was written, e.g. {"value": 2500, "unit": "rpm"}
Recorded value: {"value": 6750, "unit": "rpm"}
